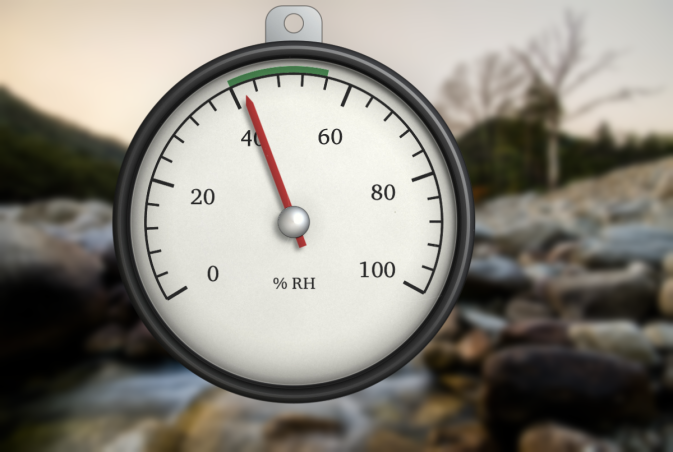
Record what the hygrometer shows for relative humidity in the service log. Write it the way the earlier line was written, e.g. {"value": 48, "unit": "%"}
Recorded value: {"value": 42, "unit": "%"}
